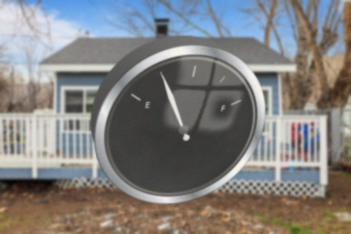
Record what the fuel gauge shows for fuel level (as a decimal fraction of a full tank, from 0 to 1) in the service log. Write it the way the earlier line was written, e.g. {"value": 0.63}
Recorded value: {"value": 0.25}
